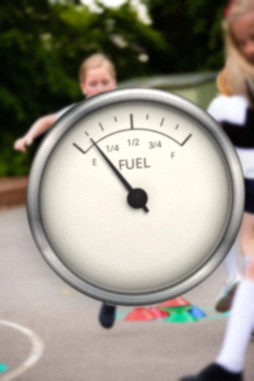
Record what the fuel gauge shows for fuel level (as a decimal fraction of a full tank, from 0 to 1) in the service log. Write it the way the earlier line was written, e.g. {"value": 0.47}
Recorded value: {"value": 0.125}
